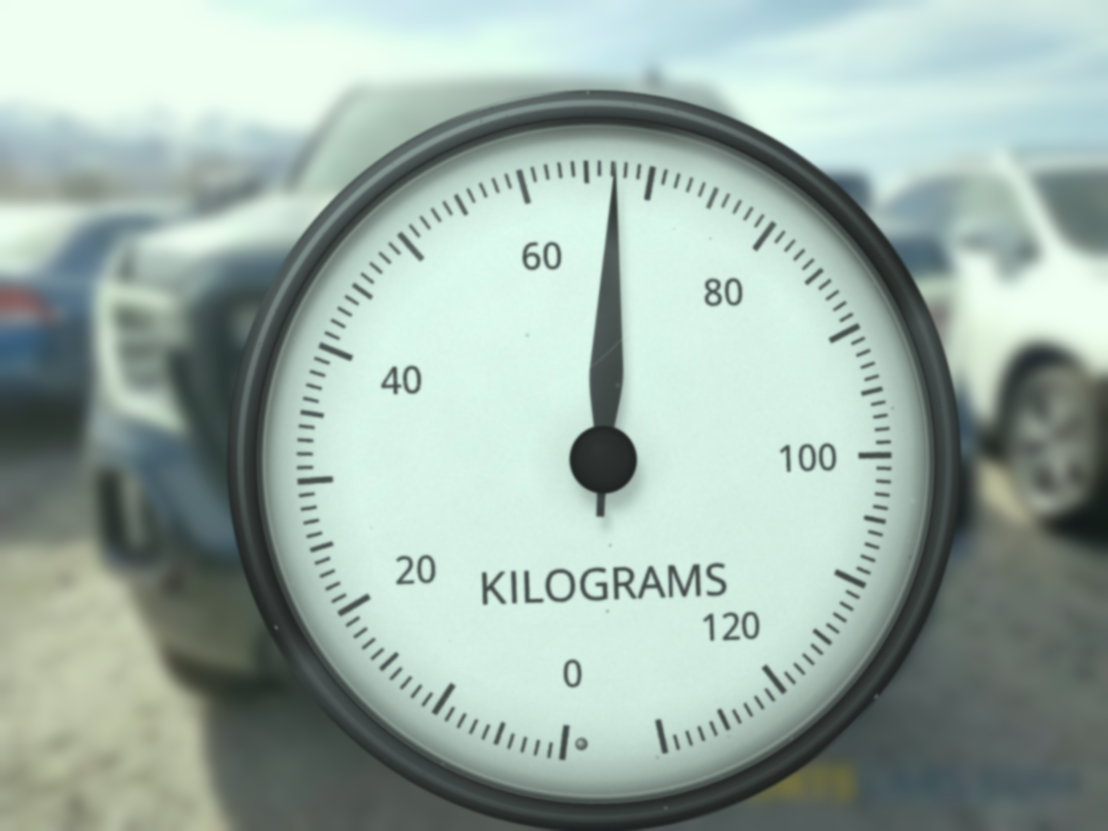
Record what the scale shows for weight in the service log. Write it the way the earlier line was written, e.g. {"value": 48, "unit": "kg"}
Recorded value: {"value": 67, "unit": "kg"}
